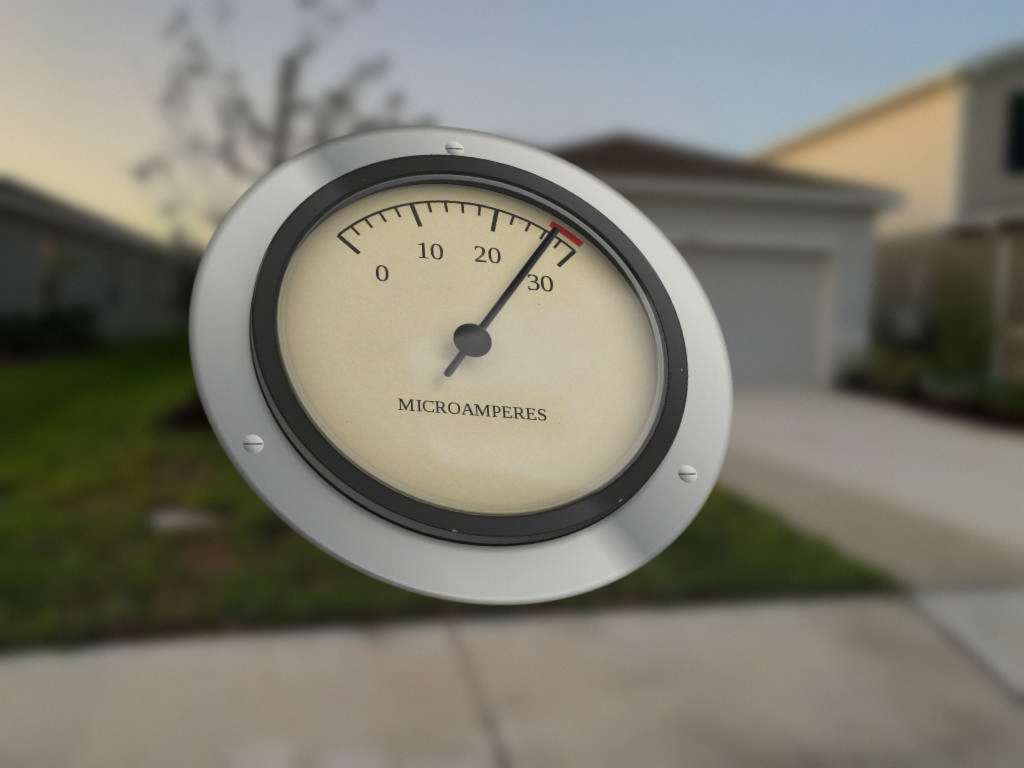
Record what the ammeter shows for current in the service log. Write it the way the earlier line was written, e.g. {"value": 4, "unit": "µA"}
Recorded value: {"value": 27, "unit": "µA"}
